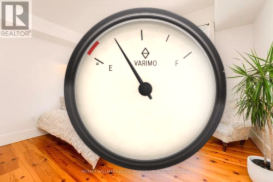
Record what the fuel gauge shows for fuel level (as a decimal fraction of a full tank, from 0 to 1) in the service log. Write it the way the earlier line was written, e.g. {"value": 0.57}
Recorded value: {"value": 0.25}
